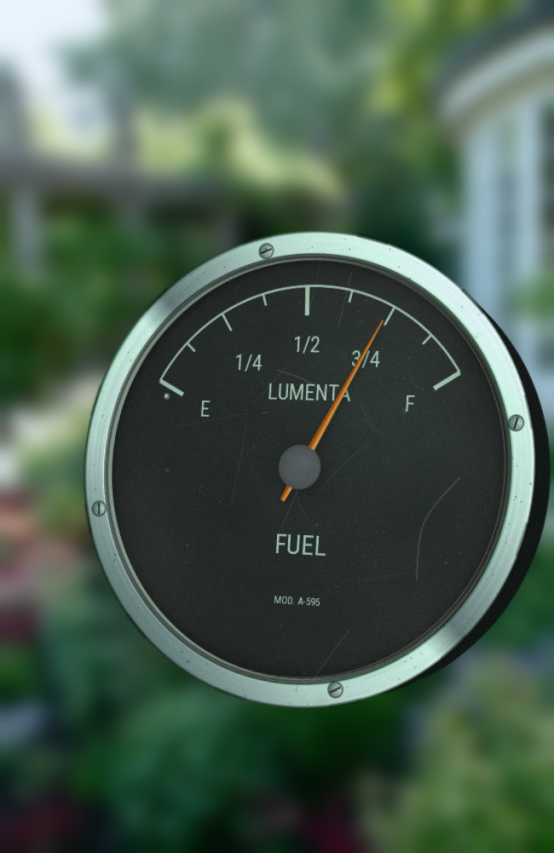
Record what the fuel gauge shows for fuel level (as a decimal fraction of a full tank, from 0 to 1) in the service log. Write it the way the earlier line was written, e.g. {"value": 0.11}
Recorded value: {"value": 0.75}
